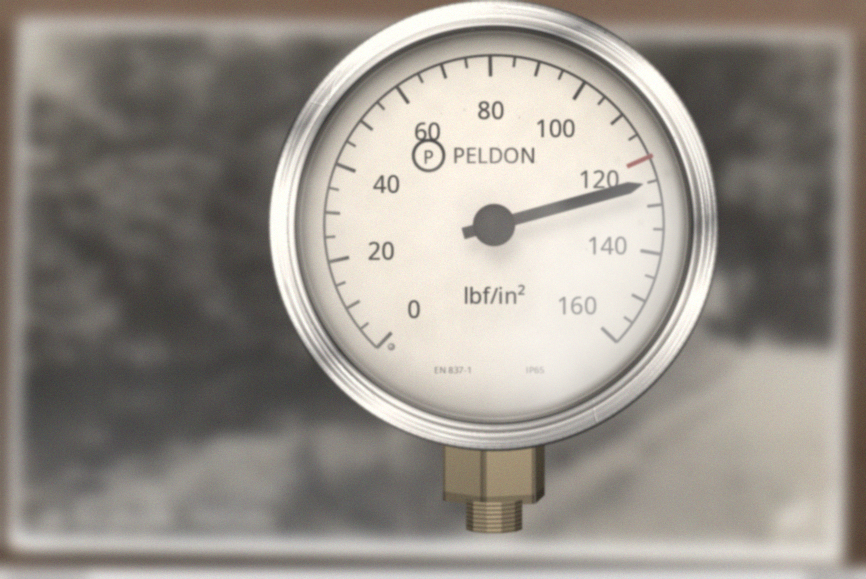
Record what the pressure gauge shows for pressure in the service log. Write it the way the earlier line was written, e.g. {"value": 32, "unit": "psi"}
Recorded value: {"value": 125, "unit": "psi"}
